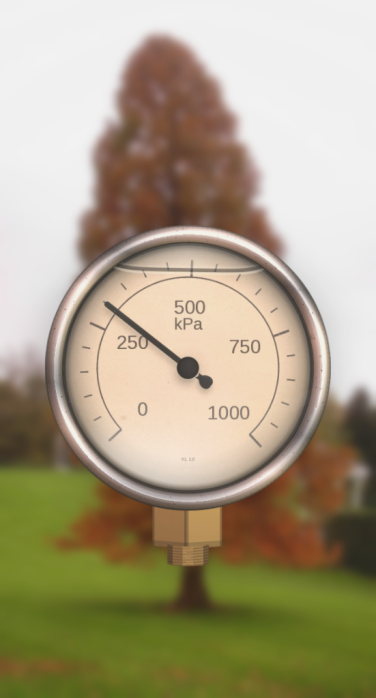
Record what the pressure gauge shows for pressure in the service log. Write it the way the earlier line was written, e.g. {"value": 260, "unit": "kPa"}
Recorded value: {"value": 300, "unit": "kPa"}
